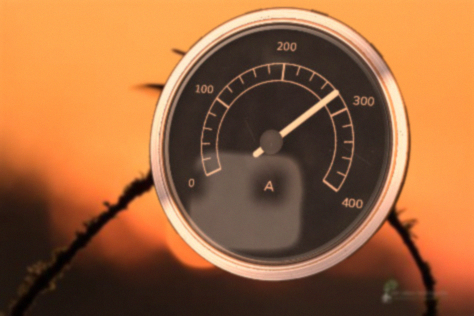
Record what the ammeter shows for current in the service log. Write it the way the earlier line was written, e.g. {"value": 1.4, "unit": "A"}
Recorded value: {"value": 280, "unit": "A"}
